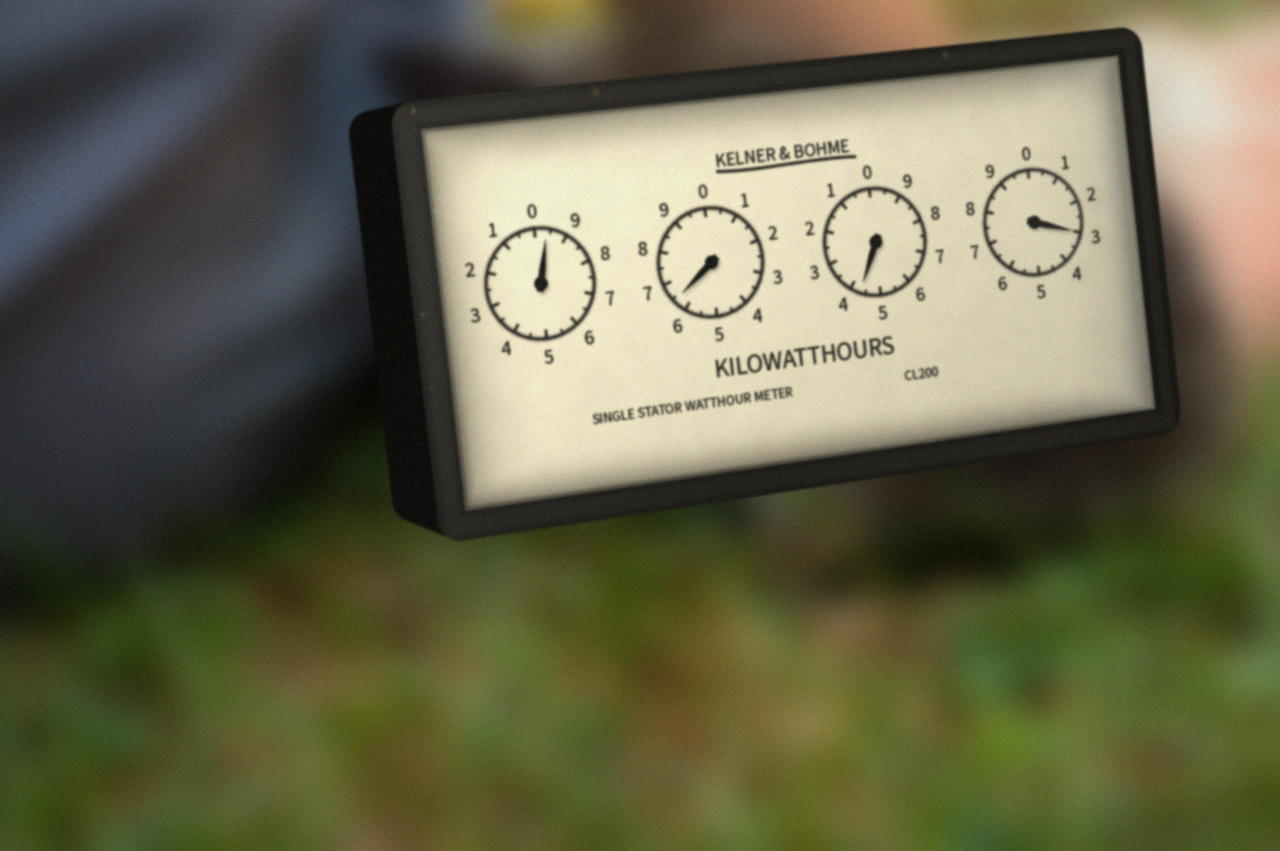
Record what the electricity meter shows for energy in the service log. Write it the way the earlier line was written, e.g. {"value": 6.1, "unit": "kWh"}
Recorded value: {"value": 9643, "unit": "kWh"}
